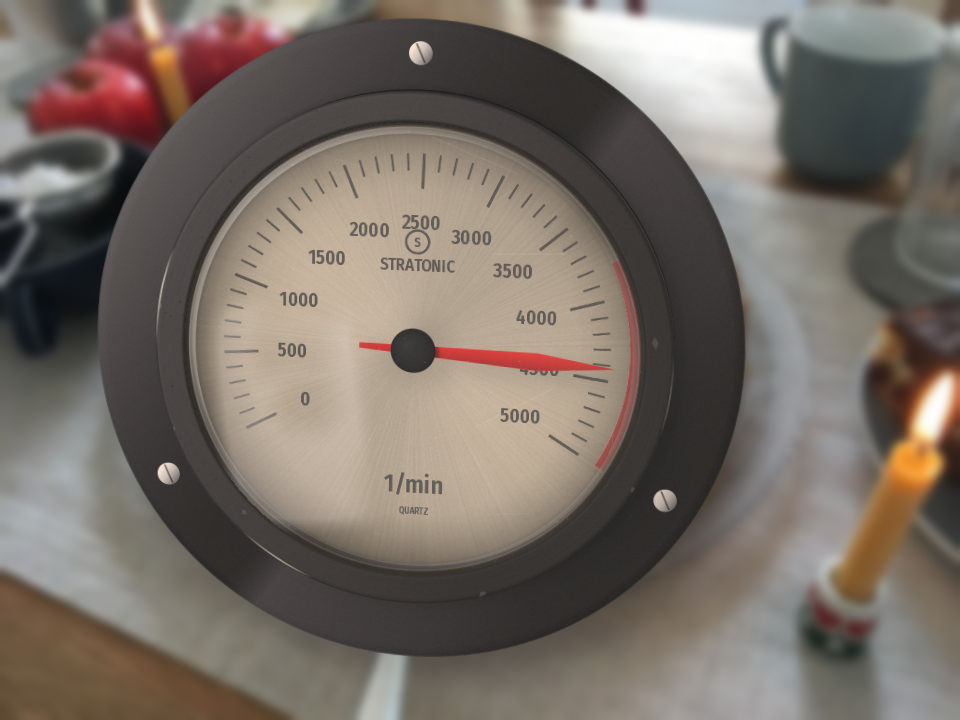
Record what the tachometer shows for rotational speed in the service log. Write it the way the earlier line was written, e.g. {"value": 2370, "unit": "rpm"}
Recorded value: {"value": 4400, "unit": "rpm"}
